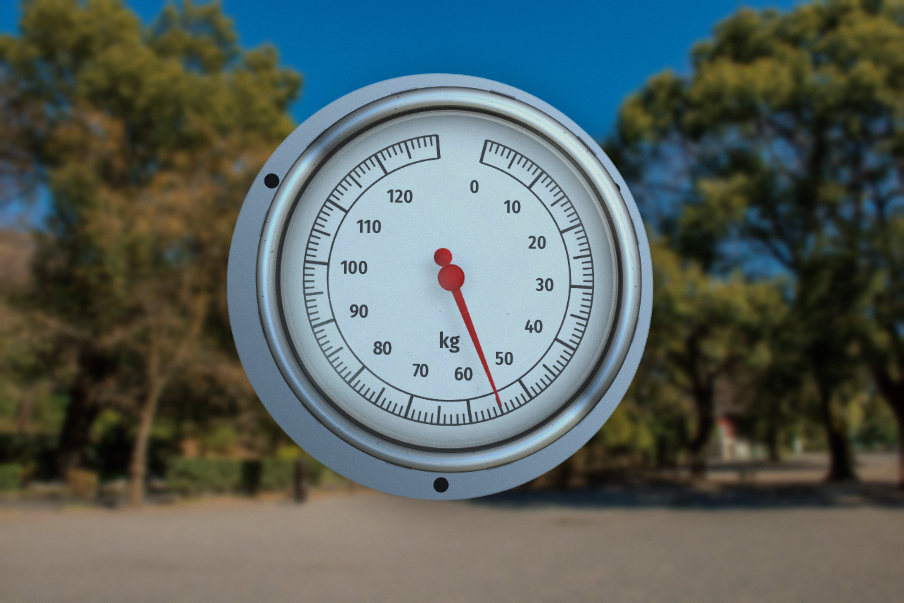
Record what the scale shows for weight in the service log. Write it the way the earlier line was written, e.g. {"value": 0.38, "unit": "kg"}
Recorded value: {"value": 55, "unit": "kg"}
